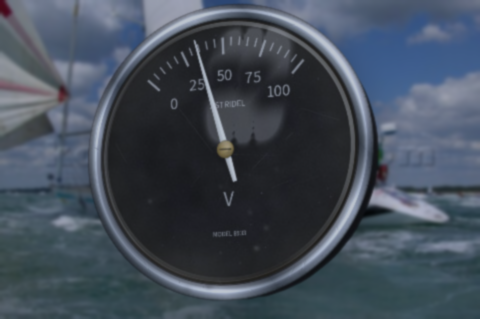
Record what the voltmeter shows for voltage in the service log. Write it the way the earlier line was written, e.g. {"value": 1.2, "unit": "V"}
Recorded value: {"value": 35, "unit": "V"}
